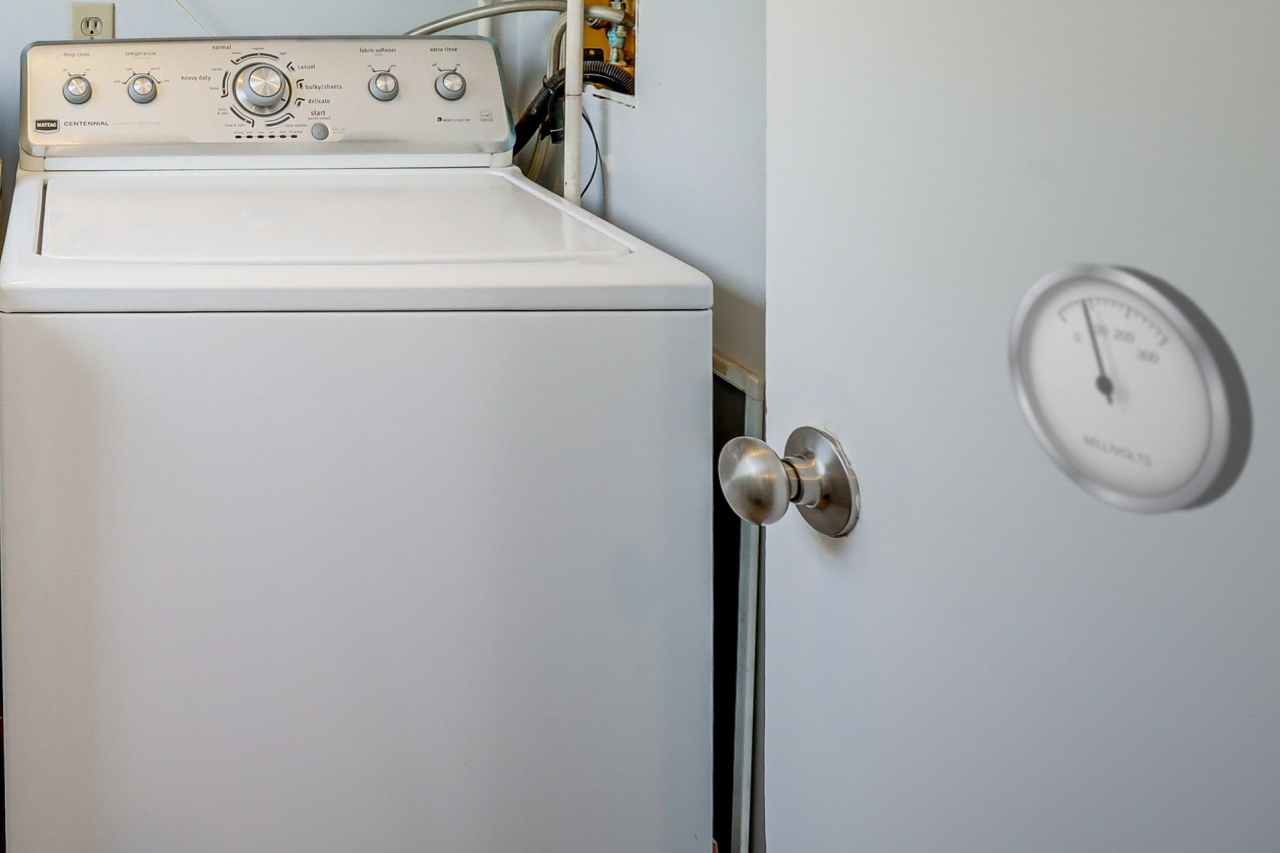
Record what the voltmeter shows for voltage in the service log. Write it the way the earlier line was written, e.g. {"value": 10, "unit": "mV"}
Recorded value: {"value": 100, "unit": "mV"}
